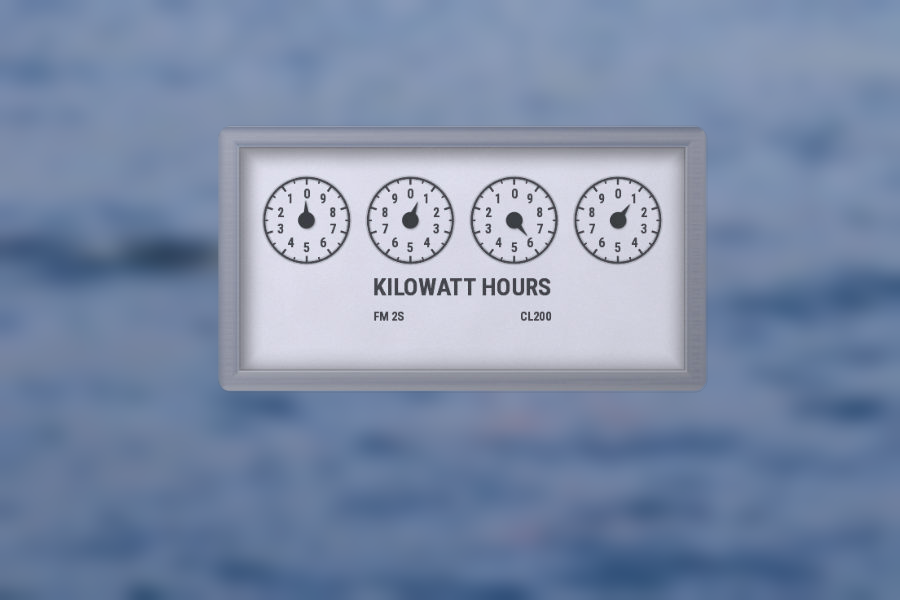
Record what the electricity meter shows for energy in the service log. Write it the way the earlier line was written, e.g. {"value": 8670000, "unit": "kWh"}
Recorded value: {"value": 61, "unit": "kWh"}
